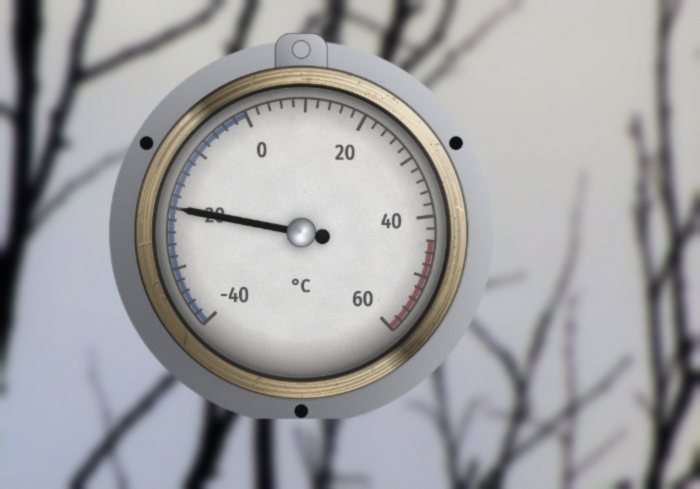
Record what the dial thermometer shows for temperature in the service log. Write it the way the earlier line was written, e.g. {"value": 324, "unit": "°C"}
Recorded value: {"value": -20, "unit": "°C"}
